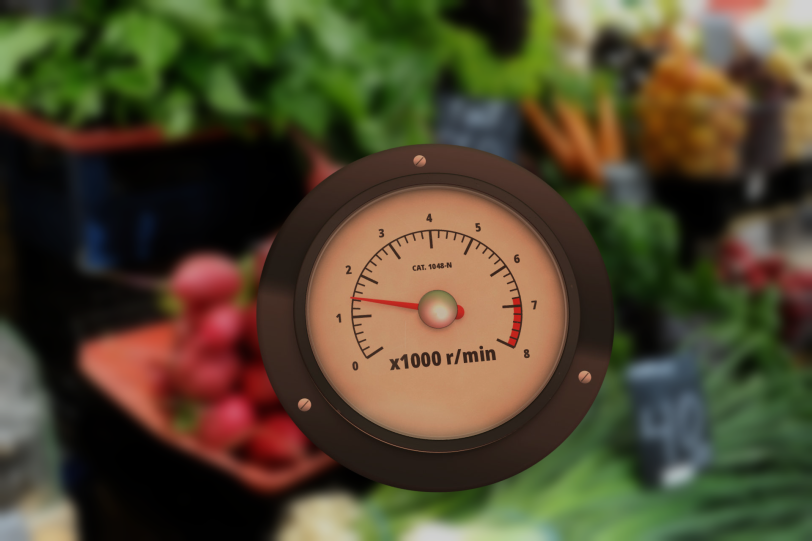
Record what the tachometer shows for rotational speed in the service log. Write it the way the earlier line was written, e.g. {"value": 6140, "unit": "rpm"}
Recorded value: {"value": 1400, "unit": "rpm"}
